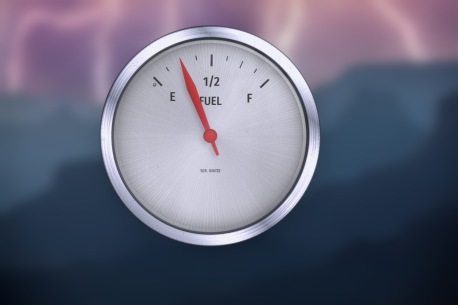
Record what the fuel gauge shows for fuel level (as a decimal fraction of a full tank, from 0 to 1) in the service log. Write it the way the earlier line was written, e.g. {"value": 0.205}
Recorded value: {"value": 0.25}
